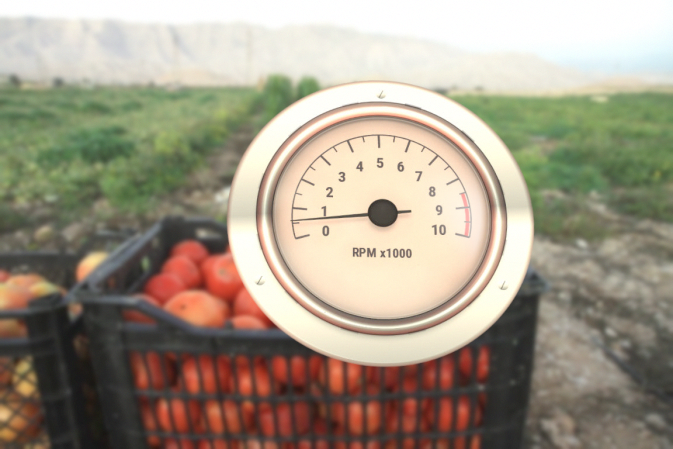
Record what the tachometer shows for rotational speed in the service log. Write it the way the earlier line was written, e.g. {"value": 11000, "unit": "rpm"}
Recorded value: {"value": 500, "unit": "rpm"}
